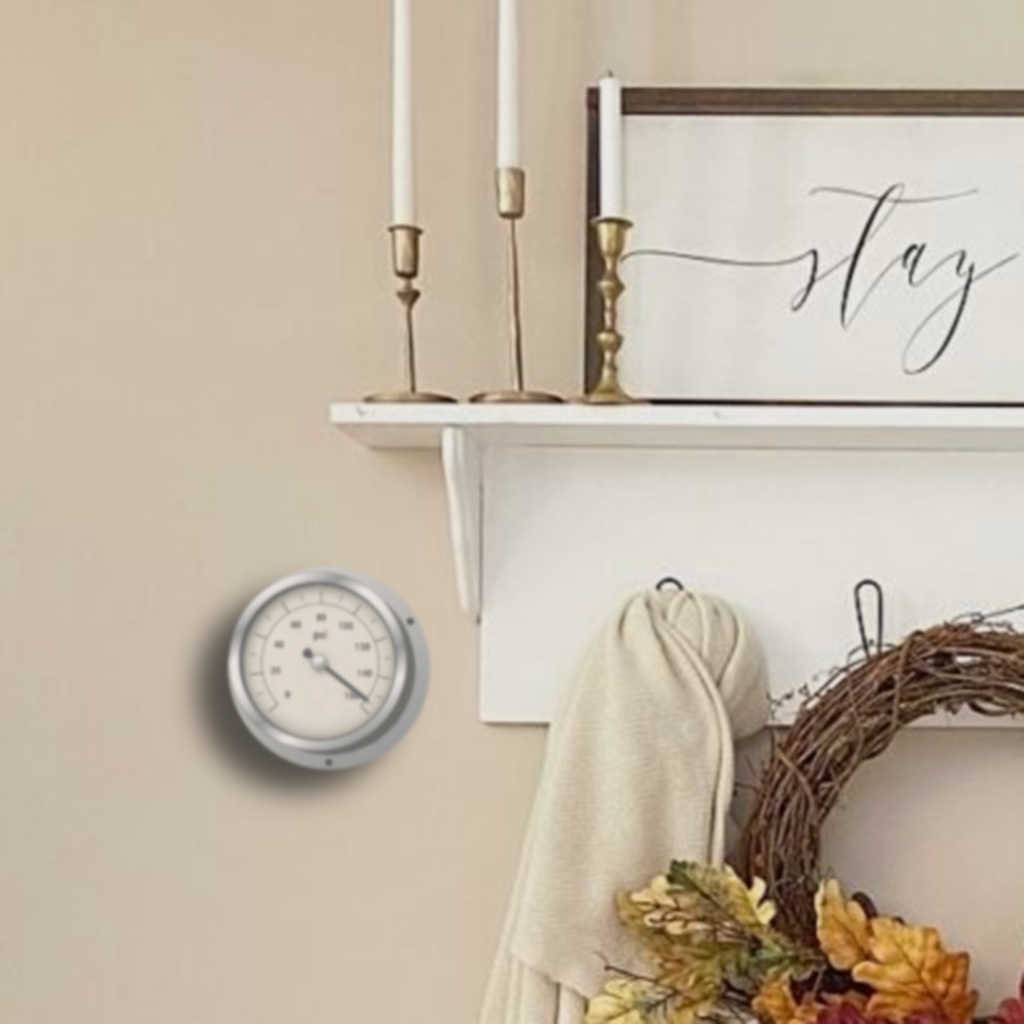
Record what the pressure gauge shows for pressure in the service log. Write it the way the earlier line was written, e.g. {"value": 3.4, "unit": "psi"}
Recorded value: {"value": 155, "unit": "psi"}
